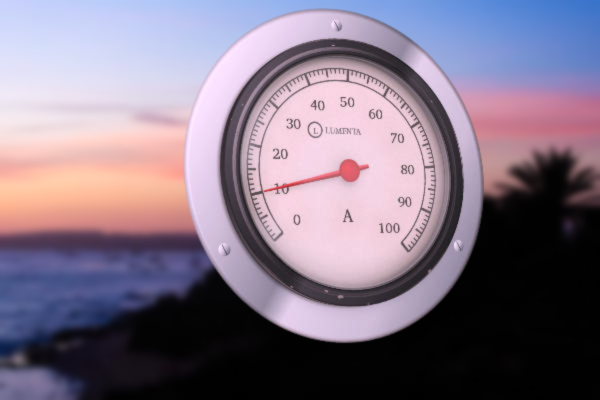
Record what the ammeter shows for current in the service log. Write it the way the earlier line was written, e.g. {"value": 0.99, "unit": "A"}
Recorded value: {"value": 10, "unit": "A"}
